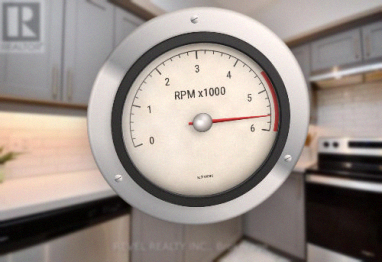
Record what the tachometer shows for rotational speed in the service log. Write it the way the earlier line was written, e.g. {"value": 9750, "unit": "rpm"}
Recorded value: {"value": 5600, "unit": "rpm"}
